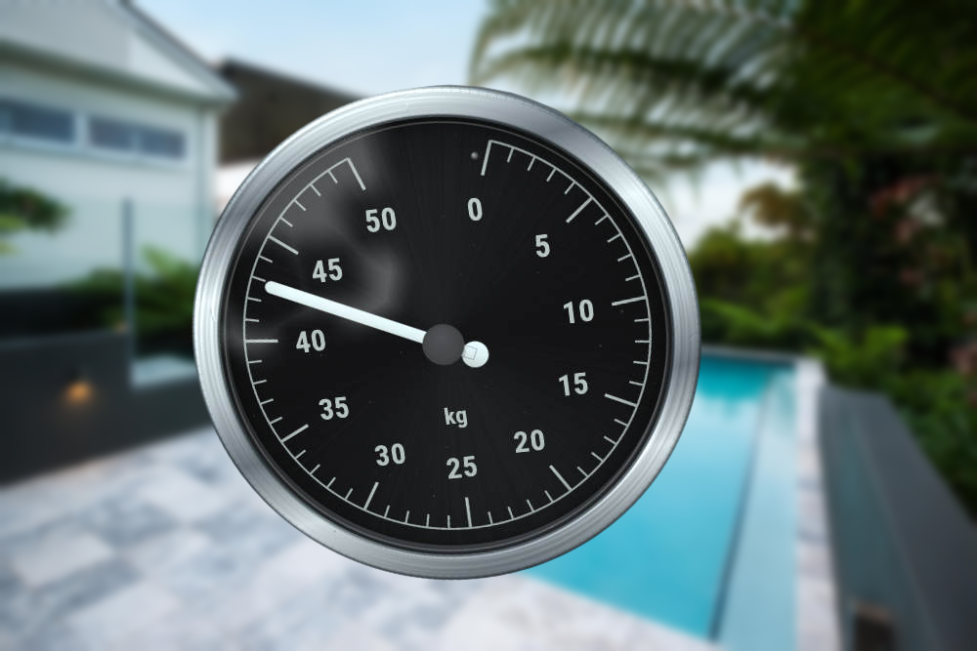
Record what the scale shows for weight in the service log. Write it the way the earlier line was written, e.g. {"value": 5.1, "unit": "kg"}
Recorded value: {"value": 43, "unit": "kg"}
